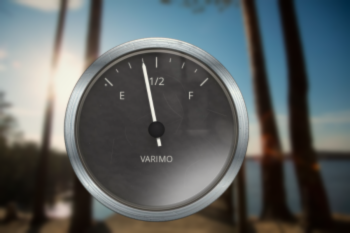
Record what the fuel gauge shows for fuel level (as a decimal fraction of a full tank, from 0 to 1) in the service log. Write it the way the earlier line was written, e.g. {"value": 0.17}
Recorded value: {"value": 0.375}
